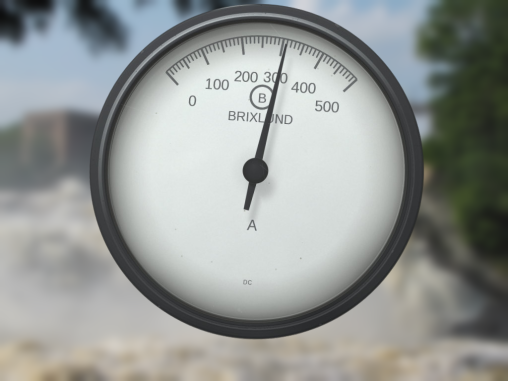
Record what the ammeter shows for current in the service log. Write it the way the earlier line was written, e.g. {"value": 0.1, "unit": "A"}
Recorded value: {"value": 310, "unit": "A"}
